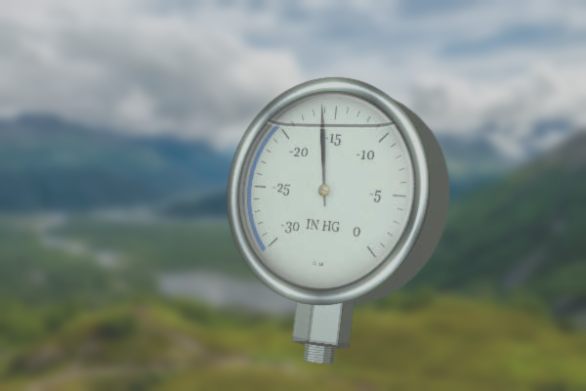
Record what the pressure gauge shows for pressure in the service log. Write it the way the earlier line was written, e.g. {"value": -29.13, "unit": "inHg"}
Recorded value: {"value": -16, "unit": "inHg"}
